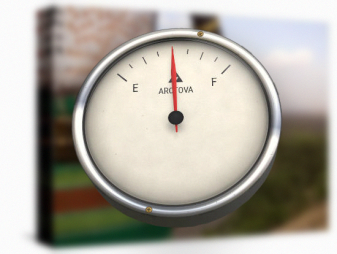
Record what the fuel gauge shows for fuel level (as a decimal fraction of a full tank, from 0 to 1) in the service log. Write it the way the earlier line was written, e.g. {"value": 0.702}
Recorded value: {"value": 0.5}
